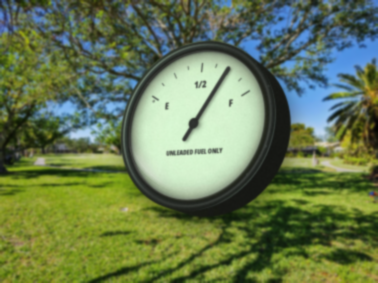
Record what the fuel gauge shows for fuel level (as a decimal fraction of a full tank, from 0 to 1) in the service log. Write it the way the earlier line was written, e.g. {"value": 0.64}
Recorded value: {"value": 0.75}
